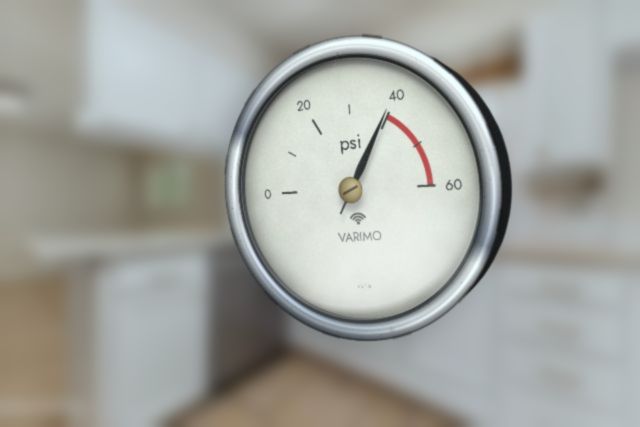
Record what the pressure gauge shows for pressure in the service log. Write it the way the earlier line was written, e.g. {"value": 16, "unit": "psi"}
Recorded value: {"value": 40, "unit": "psi"}
